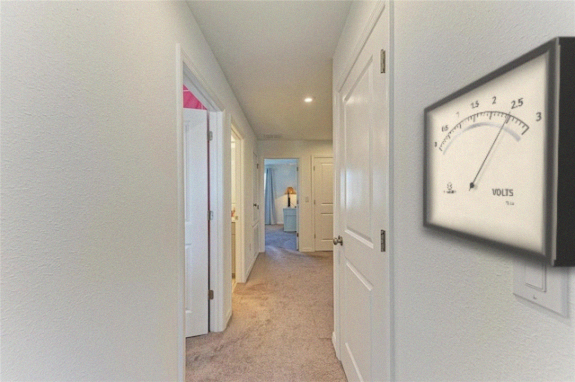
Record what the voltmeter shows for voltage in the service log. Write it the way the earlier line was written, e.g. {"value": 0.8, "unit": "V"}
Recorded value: {"value": 2.5, "unit": "V"}
